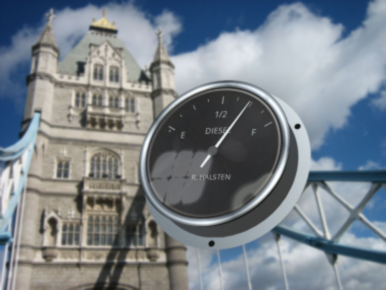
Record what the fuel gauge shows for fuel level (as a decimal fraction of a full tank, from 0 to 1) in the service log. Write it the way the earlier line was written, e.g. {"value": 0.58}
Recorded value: {"value": 0.75}
